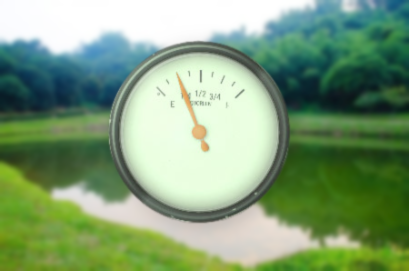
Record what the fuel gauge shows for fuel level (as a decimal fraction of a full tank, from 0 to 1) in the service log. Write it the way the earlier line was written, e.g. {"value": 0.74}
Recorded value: {"value": 0.25}
